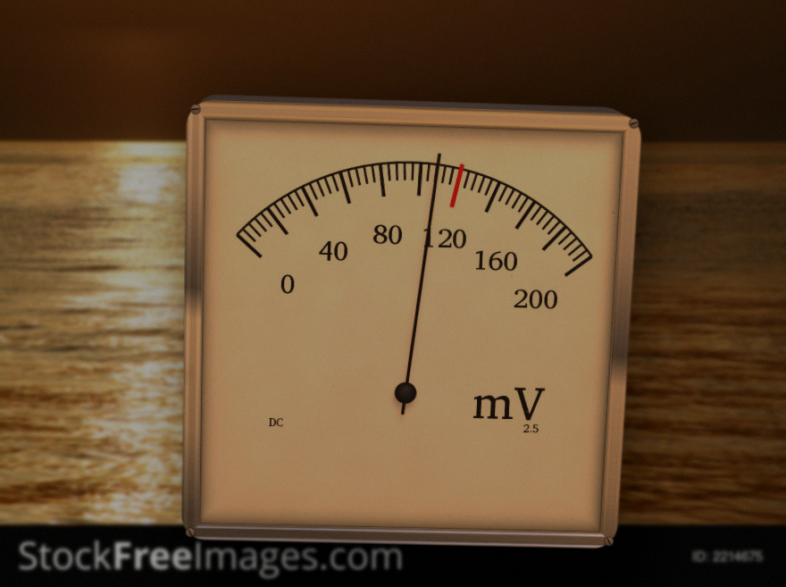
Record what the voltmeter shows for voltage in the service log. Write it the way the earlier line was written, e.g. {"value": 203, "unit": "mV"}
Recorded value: {"value": 108, "unit": "mV"}
